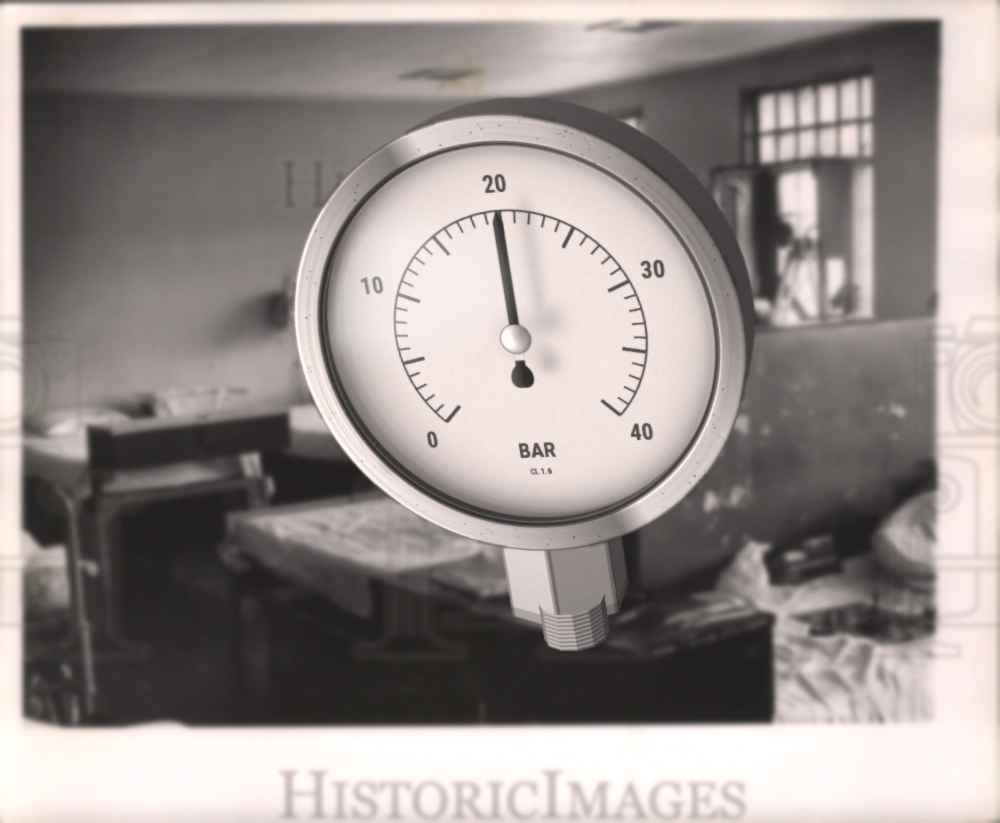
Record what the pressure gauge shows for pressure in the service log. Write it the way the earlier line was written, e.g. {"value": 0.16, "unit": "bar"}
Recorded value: {"value": 20, "unit": "bar"}
